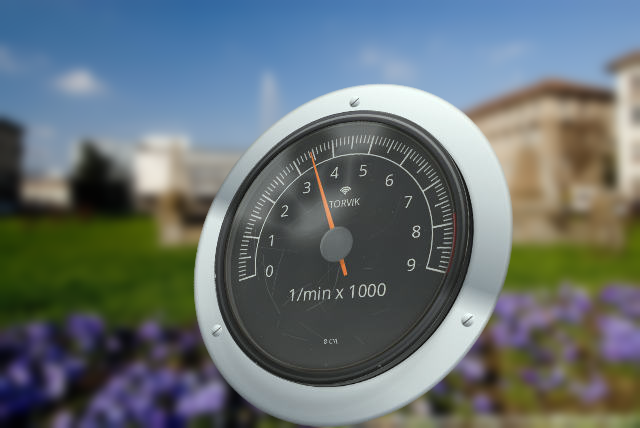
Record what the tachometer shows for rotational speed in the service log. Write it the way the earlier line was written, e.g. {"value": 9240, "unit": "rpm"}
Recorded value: {"value": 3500, "unit": "rpm"}
